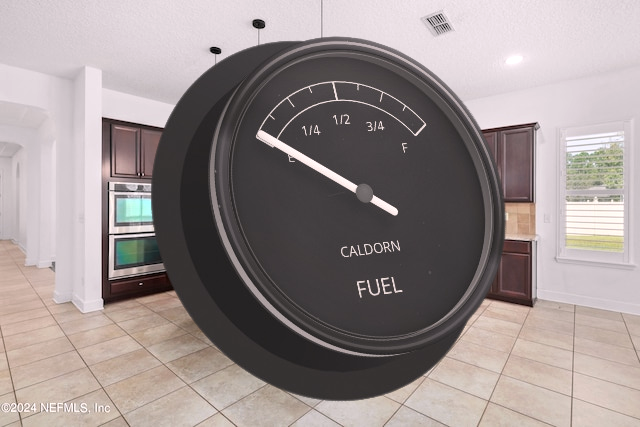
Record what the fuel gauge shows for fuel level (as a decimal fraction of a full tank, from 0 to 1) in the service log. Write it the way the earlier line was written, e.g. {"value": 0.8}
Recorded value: {"value": 0}
